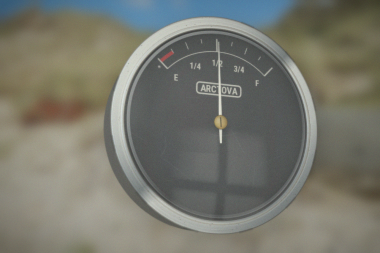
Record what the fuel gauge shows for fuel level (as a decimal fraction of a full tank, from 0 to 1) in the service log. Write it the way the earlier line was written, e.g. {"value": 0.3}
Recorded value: {"value": 0.5}
